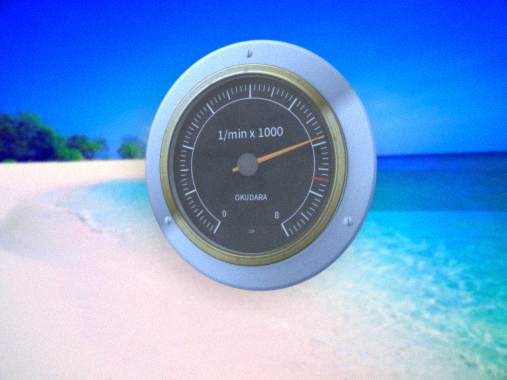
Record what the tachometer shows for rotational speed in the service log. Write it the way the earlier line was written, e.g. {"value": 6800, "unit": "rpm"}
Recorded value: {"value": 5900, "unit": "rpm"}
